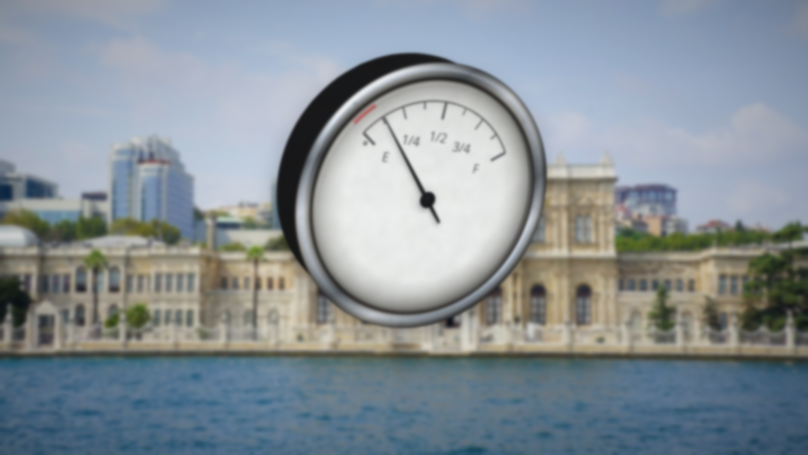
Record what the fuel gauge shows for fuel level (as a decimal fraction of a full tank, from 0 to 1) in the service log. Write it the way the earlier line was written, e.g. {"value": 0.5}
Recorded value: {"value": 0.125}
